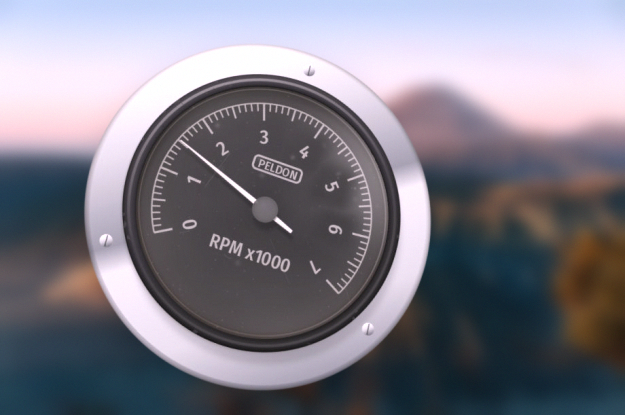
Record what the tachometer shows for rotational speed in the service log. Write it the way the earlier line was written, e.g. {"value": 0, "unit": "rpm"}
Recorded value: {"value": 1500, "unit": "rpm"}
